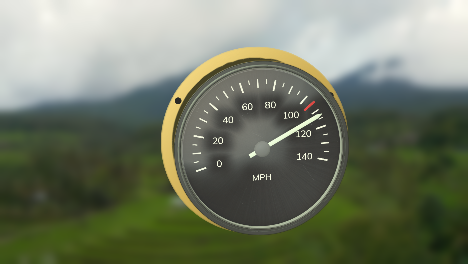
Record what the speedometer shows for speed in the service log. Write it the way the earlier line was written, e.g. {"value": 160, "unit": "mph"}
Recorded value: {"value": 112.5, "unit": "mph"}
